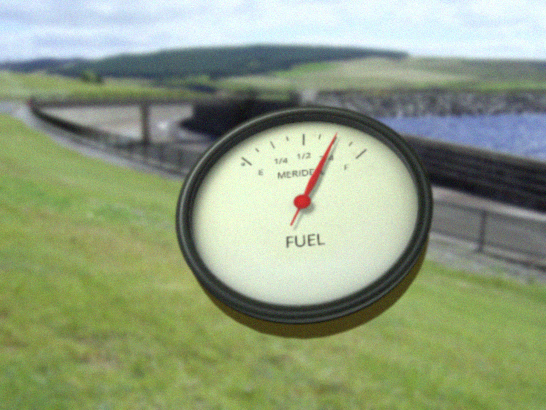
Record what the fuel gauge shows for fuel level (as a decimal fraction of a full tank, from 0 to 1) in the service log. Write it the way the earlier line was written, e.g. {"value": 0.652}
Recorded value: {"value": 0.75}
